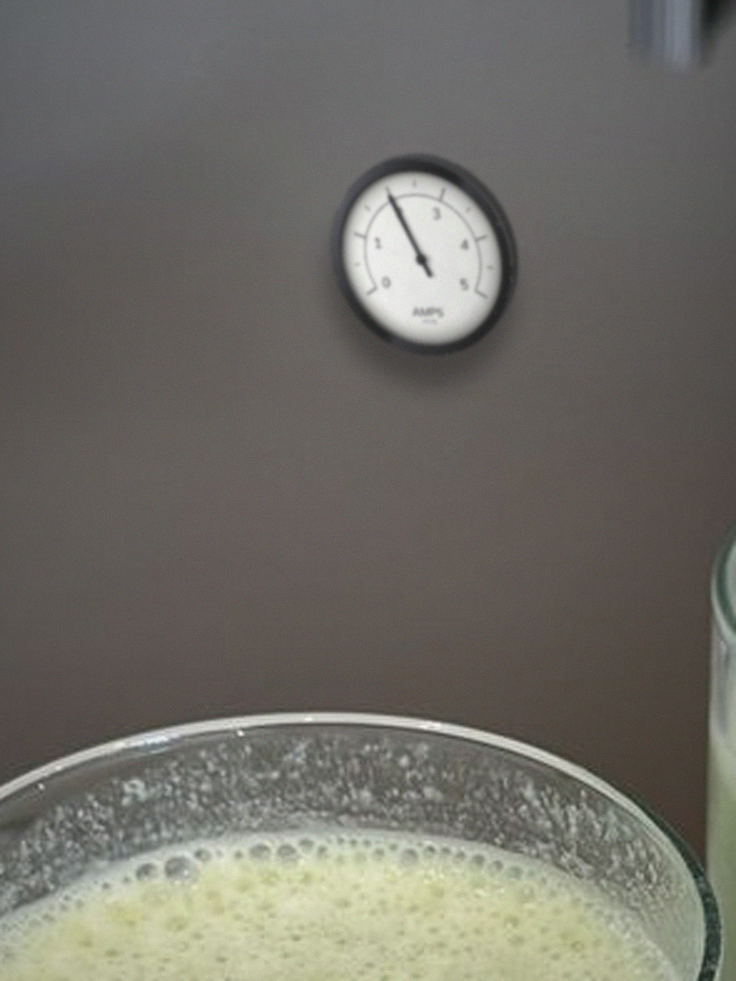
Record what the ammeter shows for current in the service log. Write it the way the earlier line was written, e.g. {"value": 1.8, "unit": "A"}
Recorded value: {"value": 2, "unit": "A"}
